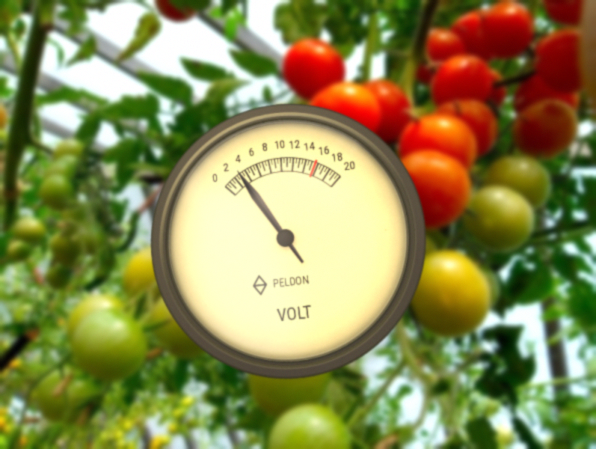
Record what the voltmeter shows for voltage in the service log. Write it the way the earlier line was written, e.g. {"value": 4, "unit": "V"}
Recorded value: {"value": 3, "unit": "V"}
